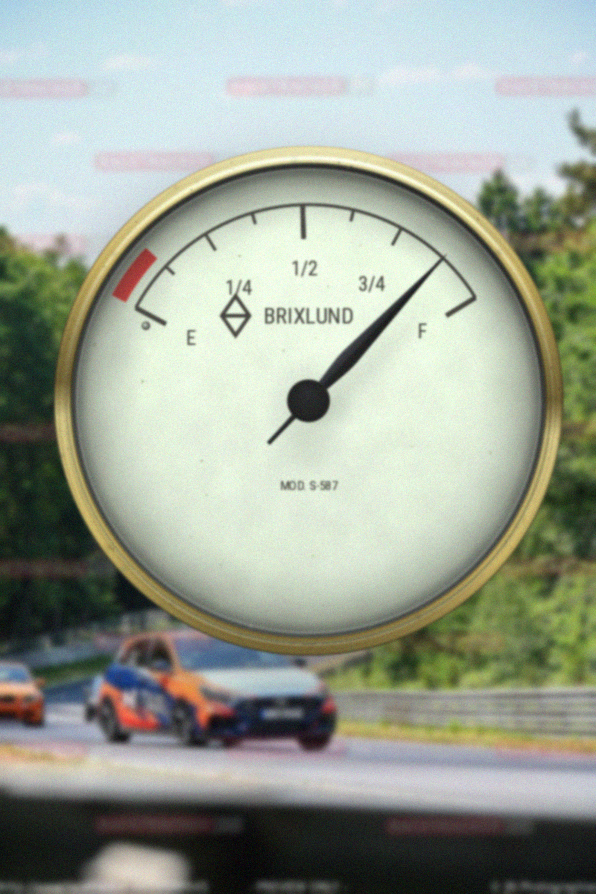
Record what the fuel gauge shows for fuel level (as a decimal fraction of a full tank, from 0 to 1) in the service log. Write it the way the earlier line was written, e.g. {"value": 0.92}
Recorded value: {"value": 0.875}
